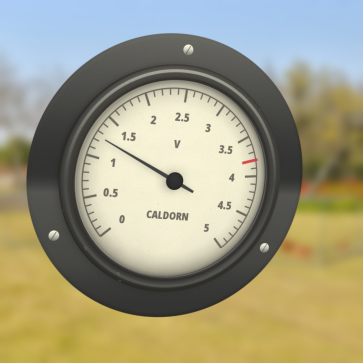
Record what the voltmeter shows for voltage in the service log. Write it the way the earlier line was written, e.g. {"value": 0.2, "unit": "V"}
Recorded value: {"value": 1.25, "unit": "V"}
